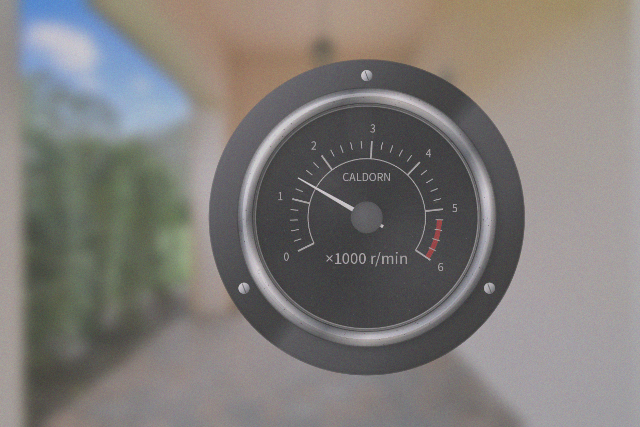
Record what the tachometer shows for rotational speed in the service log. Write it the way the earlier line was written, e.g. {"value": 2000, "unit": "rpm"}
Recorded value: {"value": 1400, "unit": "rpm"}
